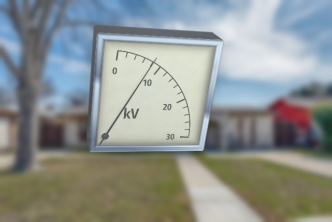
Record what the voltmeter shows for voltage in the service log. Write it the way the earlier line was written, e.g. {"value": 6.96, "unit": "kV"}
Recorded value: {"value": 8, "unit": "kV"}
